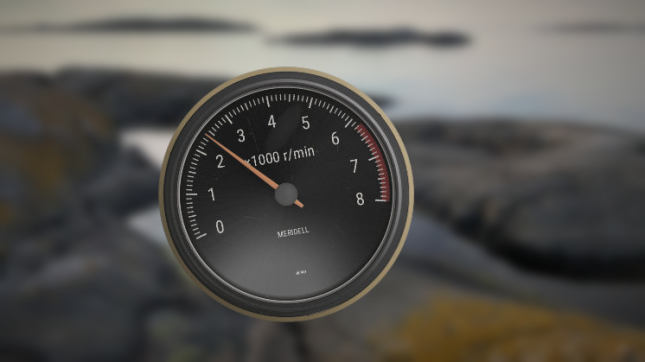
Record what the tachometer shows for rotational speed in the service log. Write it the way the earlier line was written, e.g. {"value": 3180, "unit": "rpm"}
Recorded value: {"value": 2400, "unit": "rpm"}
